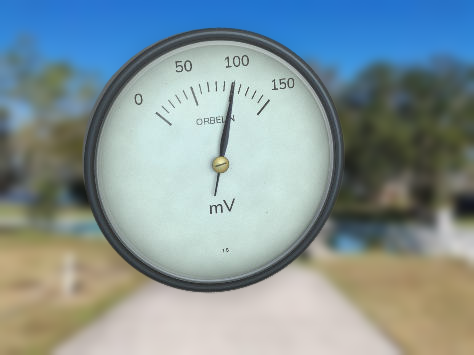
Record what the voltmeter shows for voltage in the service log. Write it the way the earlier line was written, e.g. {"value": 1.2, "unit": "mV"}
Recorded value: {"value": 100, "unit": "mV"}
